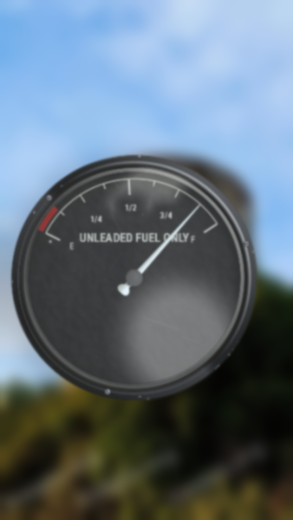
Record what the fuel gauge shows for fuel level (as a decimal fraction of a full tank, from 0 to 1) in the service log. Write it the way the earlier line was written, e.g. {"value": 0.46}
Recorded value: {"value": 0.875}
